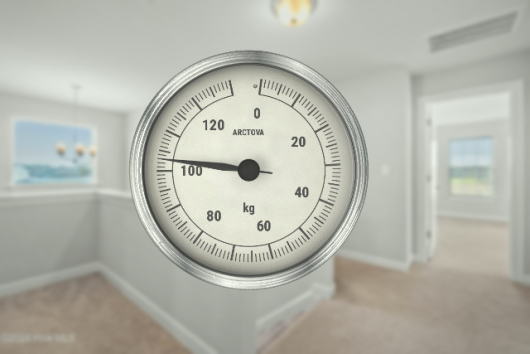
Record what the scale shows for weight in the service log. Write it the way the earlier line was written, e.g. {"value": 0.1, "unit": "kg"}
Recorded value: {"value": 103, "unit": "kg"}
